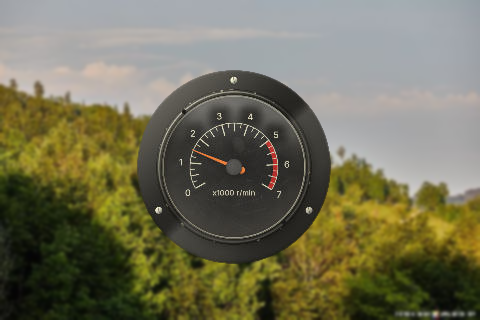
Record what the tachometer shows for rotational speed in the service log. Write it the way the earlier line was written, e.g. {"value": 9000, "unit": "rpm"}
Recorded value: {"value": 1500, "unit": "rpm"}
